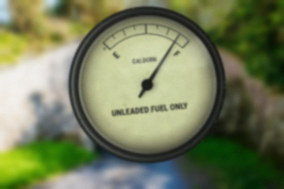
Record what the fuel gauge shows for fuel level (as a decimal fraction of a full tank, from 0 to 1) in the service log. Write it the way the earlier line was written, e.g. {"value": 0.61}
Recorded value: {"value": 0.875}
